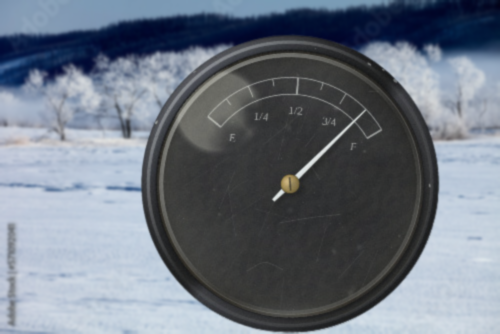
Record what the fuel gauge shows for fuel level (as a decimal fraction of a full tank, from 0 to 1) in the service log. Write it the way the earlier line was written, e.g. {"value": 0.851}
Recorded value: {"value": 0.875}
